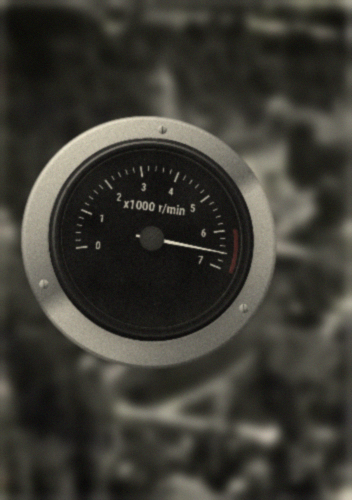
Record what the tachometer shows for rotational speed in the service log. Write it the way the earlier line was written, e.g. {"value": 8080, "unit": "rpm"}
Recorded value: {"value": 6600, "unit": "rpm"}
